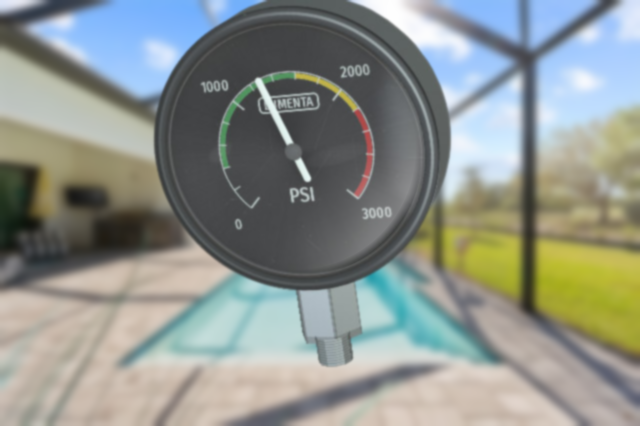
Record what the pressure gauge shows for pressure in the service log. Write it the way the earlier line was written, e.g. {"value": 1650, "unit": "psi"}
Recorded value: {"value": 1300, "unit": "psi"}
